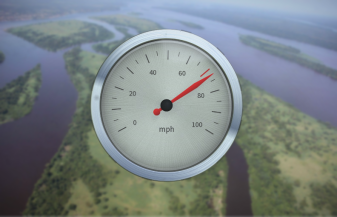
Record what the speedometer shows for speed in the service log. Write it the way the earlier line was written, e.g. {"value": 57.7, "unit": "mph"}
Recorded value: {"value": 72.5, "unit": "mph"}
